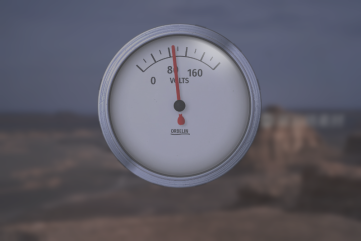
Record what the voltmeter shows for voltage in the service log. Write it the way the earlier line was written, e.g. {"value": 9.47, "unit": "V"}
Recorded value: {"value": 90, "unit": "V"}
